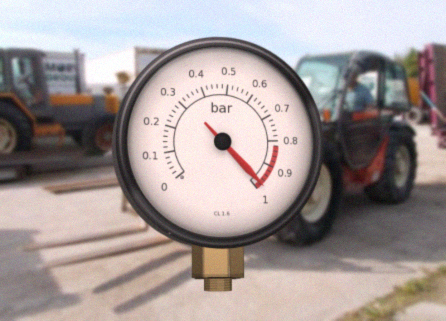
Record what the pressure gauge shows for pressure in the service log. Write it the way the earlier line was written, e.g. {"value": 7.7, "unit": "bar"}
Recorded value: {"value": 0.98, "unit": "bar"}
